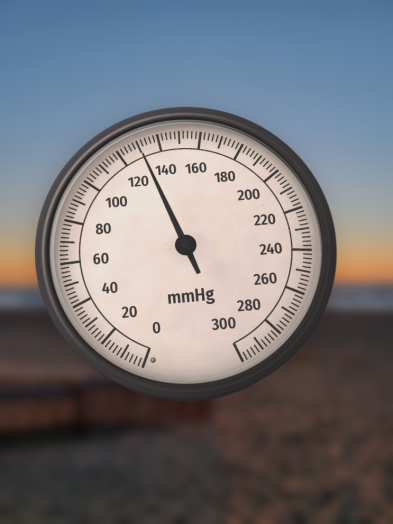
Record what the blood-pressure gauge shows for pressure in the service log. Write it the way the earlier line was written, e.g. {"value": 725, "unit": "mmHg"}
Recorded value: {"value": 130, "unit": "mmHg"}
